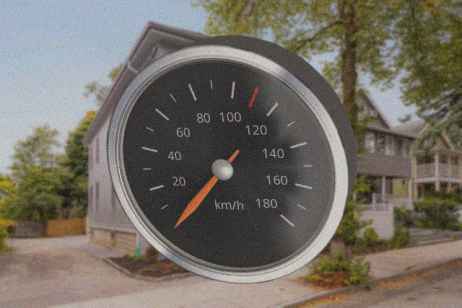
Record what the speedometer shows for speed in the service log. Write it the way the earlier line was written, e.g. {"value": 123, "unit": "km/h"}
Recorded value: {"value": 0, "unit": "km/h"}
